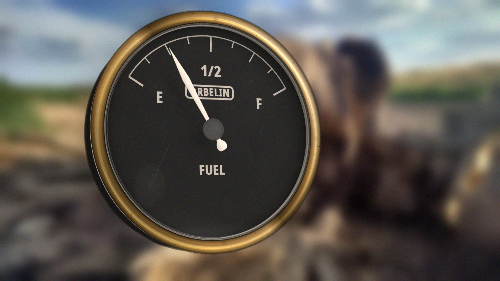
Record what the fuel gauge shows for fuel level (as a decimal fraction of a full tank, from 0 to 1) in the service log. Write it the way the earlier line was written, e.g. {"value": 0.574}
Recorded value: {"value": 0.25}
